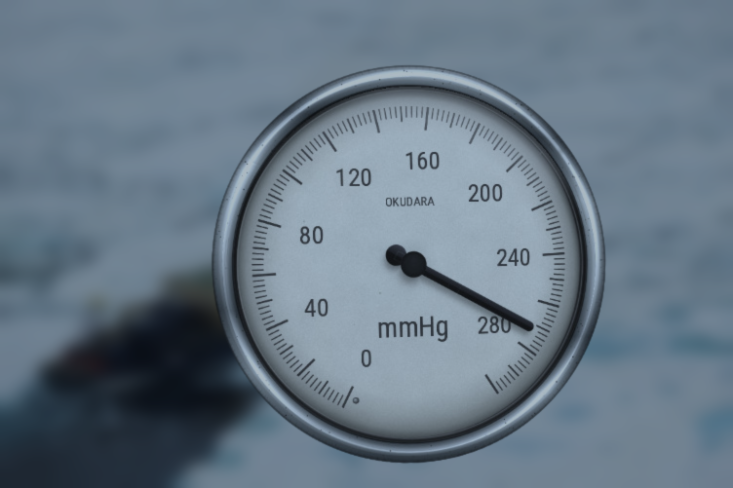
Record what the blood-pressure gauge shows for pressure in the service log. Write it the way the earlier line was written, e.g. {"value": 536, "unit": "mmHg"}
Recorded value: {"value": 272, "unit": "mmHg"}
